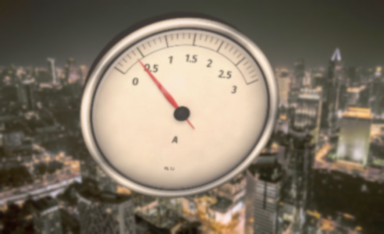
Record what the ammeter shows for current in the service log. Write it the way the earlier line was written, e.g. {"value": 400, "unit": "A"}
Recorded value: {"value": 0.4, "unit": "A"}
